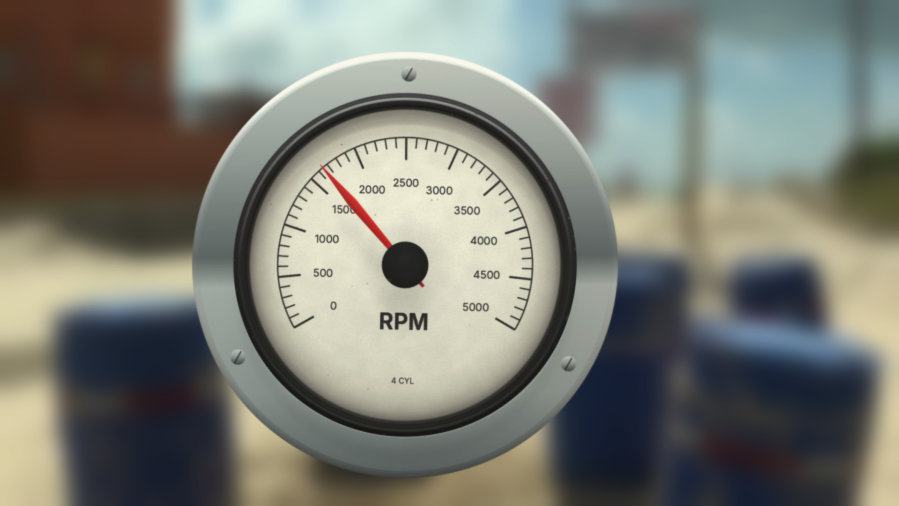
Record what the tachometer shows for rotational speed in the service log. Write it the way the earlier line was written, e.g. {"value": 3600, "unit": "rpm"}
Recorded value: {"value": 1650, "unit": "rpm"}
